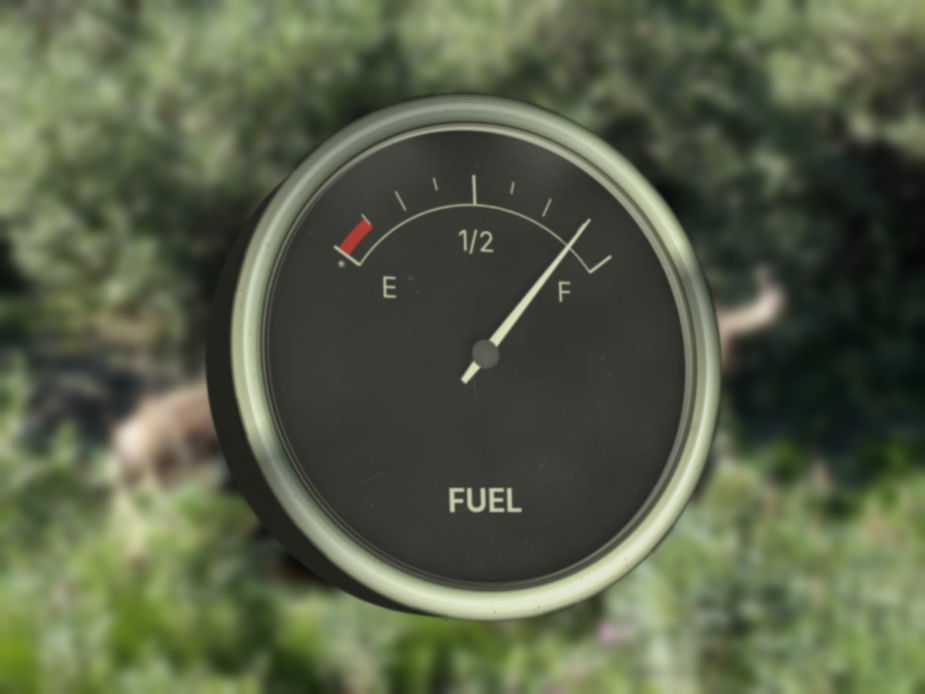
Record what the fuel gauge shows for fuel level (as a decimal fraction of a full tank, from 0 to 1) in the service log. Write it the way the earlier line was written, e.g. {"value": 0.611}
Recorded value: {"value": 0.875}
